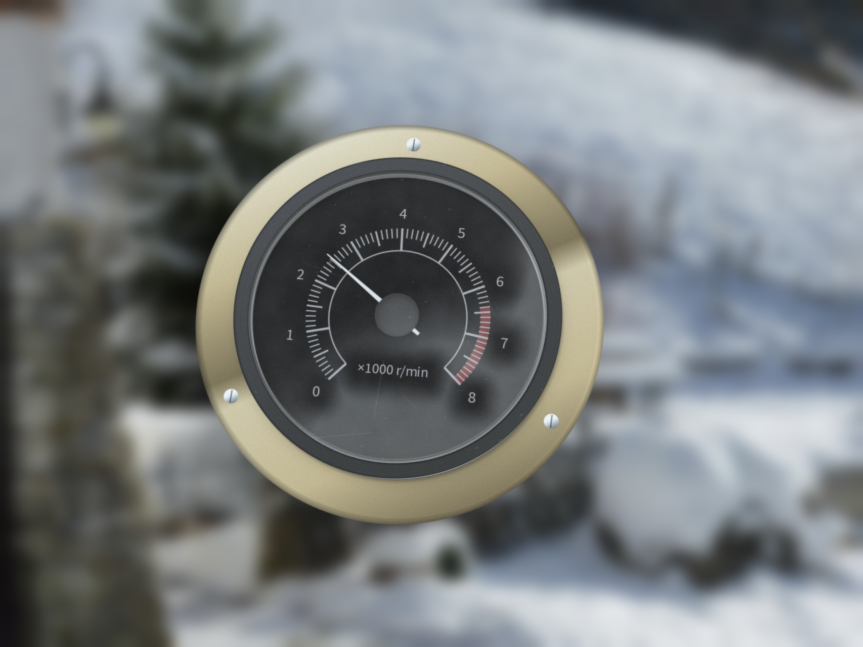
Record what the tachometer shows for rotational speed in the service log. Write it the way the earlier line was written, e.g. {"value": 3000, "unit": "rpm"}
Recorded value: {"value": 2500, "unit": "rpm"}
